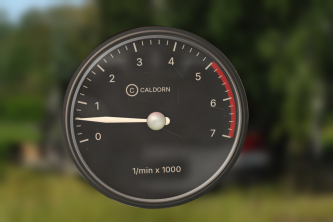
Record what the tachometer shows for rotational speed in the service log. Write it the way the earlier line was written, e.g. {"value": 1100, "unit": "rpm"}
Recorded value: {"value": 600, "unit": "rpm"}
